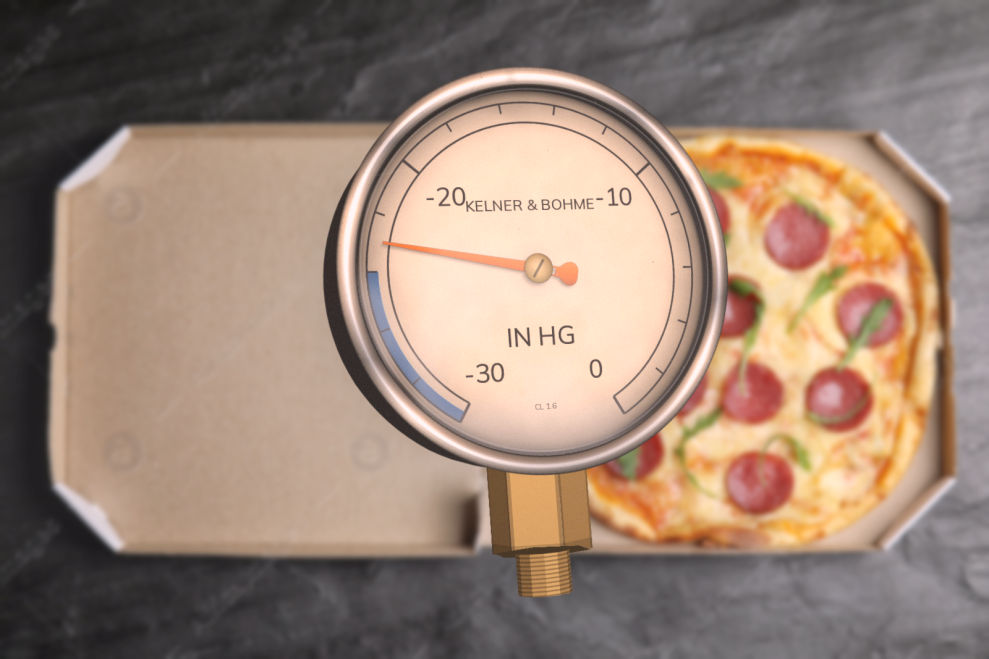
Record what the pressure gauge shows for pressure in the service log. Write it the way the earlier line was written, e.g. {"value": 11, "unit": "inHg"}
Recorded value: {"value": -23, "unit": "inHg"}
